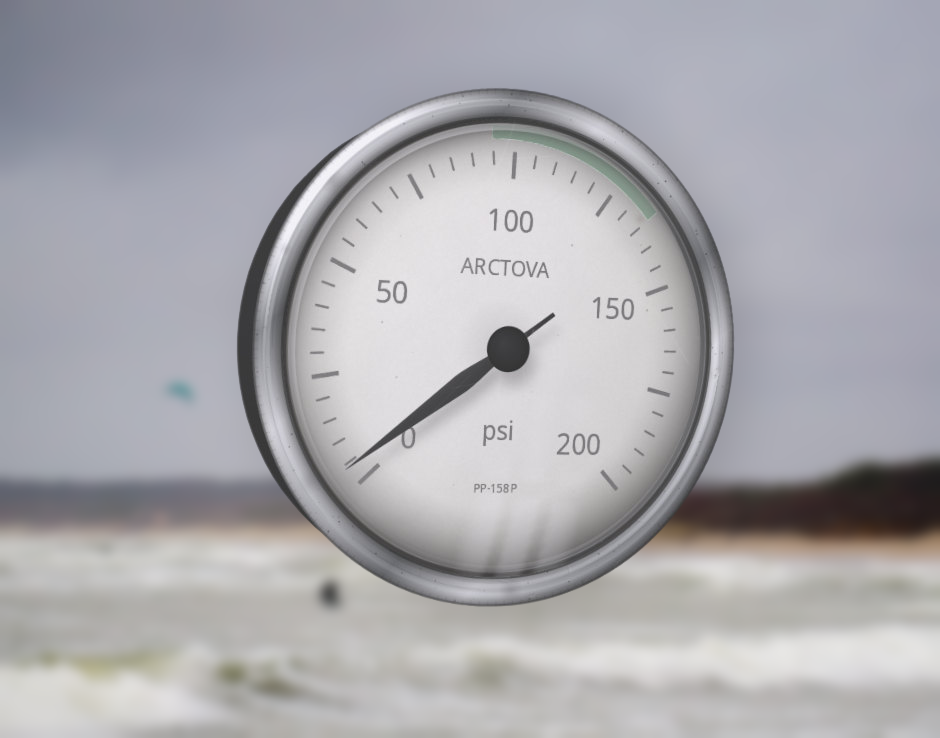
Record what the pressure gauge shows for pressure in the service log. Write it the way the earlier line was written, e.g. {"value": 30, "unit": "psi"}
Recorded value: {"value": 5, "unit": "psi"}
